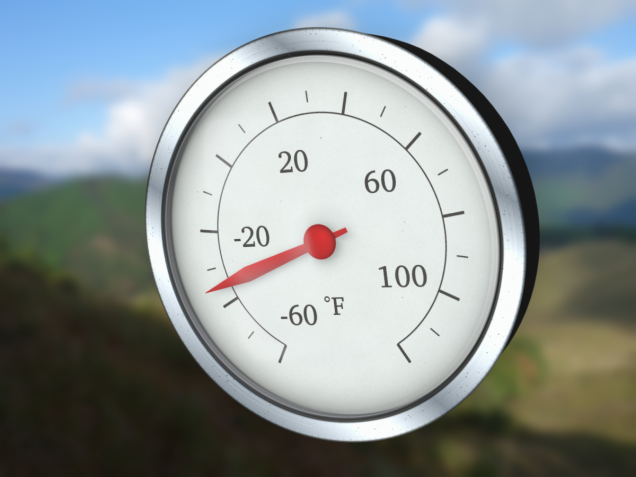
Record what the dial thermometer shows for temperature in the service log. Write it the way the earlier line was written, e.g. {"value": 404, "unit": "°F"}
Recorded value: {"value": -35, "unit": "°F"}
